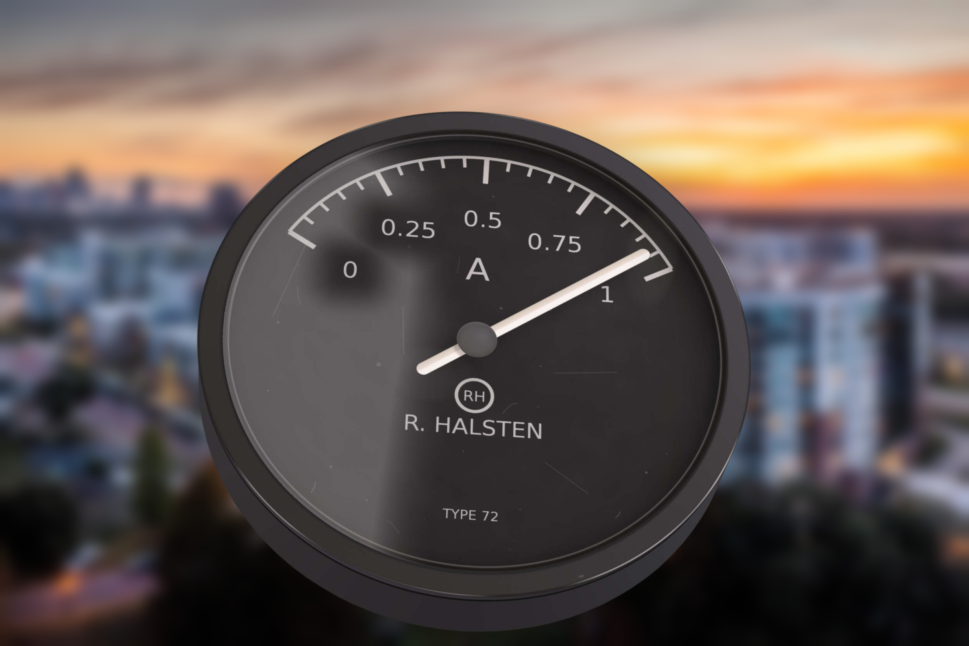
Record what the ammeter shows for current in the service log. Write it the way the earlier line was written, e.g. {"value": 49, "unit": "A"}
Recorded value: {"value": 0.95, "unit": "A"}
